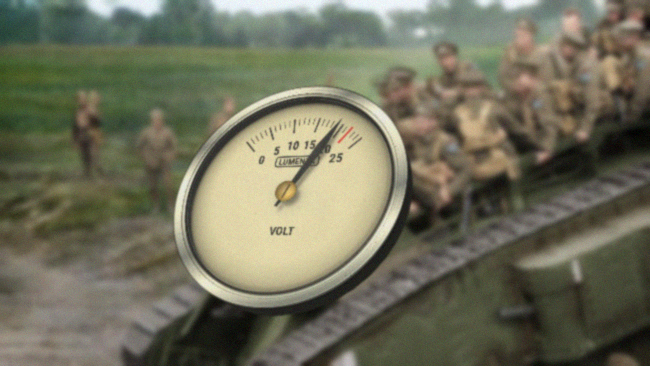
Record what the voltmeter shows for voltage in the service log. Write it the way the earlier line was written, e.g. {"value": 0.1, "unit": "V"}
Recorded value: {"value": 20, "unit": "V"}
